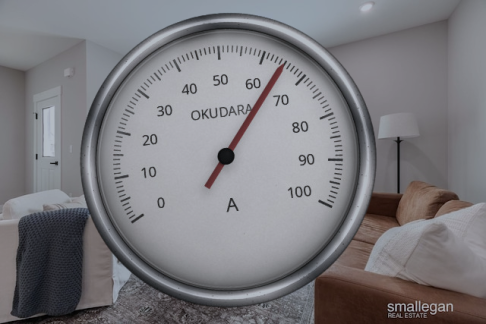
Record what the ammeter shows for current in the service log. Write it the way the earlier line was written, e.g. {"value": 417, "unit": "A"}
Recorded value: {"value": 65, "unit": "A"}
